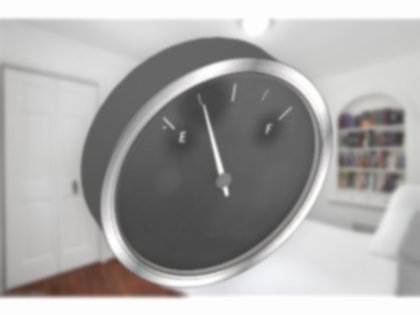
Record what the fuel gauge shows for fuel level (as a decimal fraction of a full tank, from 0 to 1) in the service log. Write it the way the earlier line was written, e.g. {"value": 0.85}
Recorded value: {"value": 0.25}
